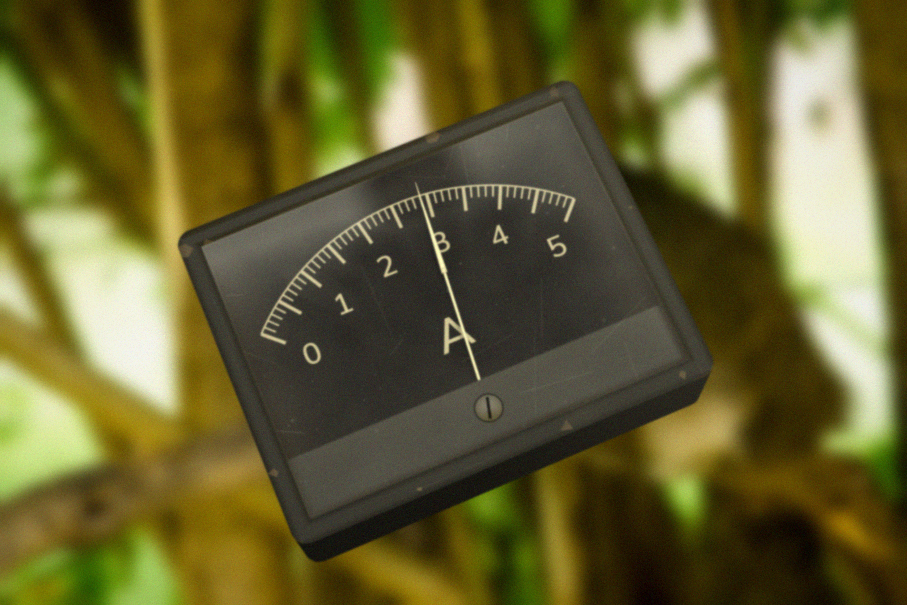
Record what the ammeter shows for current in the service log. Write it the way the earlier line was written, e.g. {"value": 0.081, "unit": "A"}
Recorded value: {"value": 2.9, "unit": "A"}
